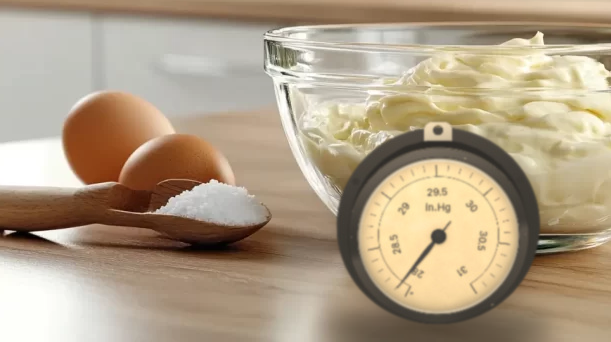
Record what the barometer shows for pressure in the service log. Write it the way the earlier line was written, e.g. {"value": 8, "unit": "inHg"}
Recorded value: {"value": 28.1, "unit": "inHg"}
